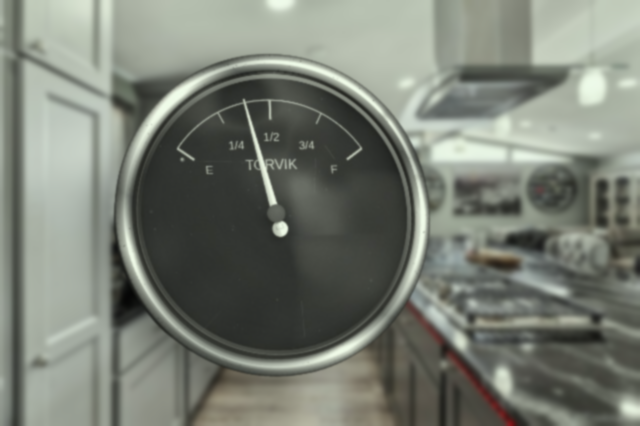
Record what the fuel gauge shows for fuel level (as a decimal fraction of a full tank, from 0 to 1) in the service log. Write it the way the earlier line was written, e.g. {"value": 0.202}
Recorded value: {"value": 0.375}
